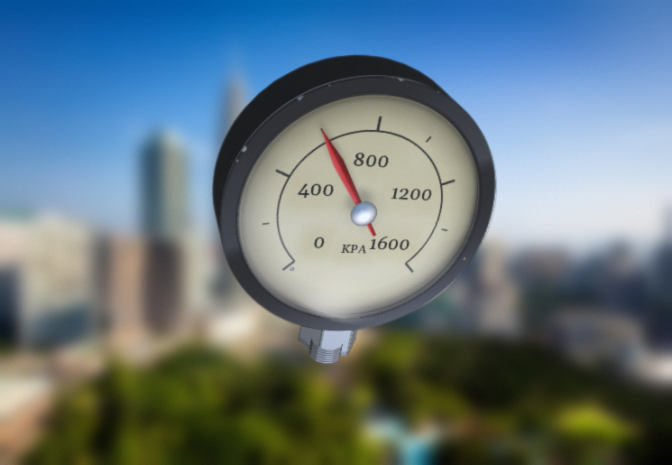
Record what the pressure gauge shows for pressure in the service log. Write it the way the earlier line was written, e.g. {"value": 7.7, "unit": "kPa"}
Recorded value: {"value": 600, "unit": "kPa"}
